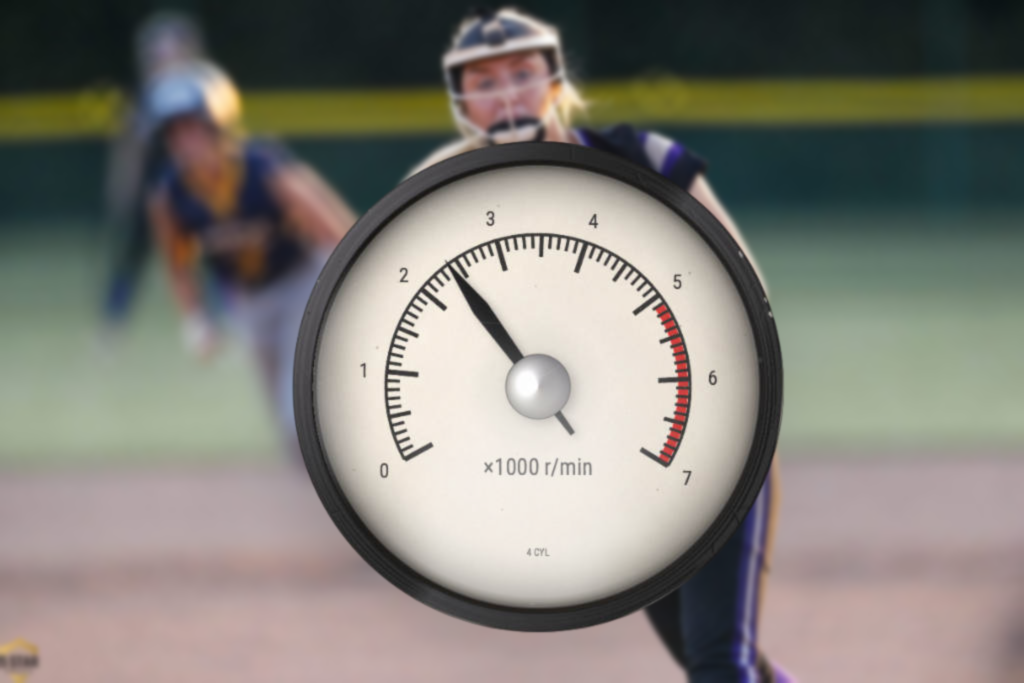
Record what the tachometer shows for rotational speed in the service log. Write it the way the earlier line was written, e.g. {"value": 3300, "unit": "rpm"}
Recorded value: {"value": 2400, "unit": "rpm"}
